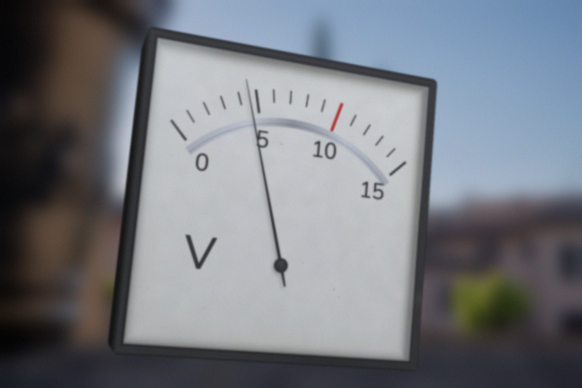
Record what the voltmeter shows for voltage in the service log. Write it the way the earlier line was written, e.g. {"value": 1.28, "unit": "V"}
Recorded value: {"value": 4.5, "unit": "V"}
